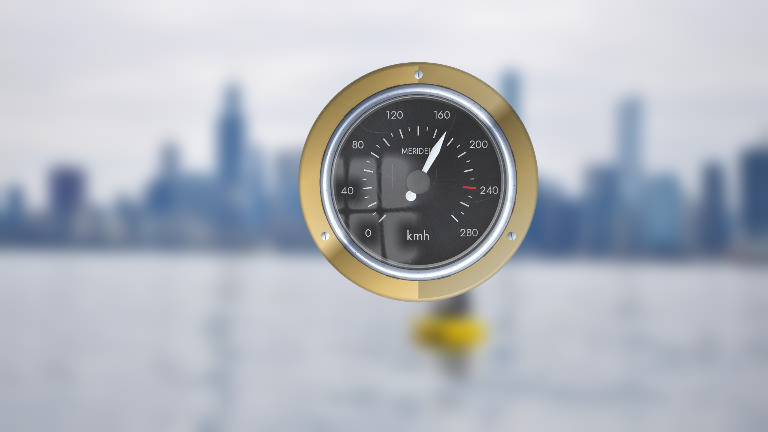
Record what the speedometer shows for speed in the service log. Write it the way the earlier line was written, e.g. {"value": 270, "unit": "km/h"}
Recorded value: {"value": 170, "unit": "km/h"}
